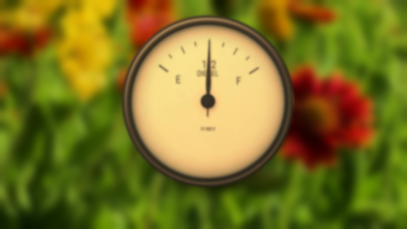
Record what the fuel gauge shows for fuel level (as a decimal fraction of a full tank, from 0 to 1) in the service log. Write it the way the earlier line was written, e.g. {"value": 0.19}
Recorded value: {"value": 0.5}
